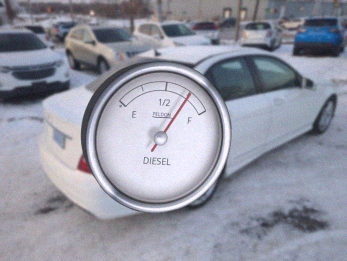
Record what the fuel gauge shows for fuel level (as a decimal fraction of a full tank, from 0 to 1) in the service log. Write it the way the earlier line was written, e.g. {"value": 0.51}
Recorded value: {"value": 0.75}
